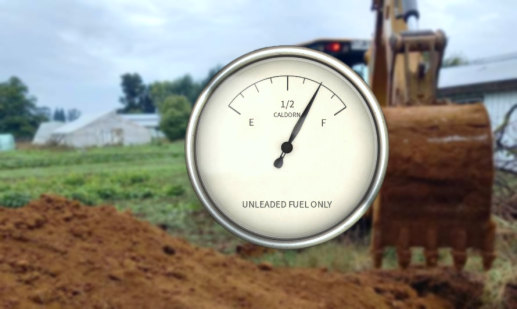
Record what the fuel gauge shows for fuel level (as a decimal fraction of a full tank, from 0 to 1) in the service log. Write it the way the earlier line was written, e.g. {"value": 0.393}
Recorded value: {"value": 0.75}
